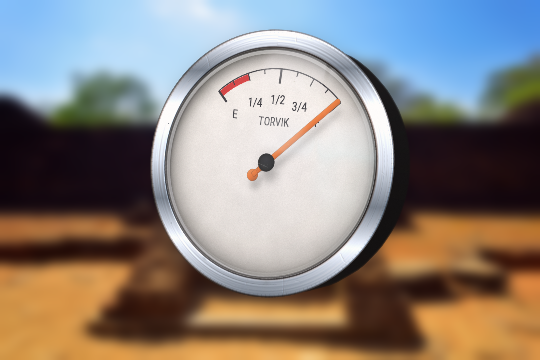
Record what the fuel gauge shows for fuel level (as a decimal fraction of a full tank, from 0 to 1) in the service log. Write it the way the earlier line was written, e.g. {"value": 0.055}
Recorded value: {"value": 1}
